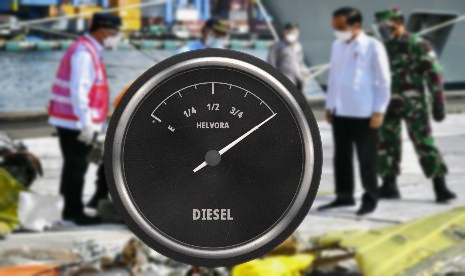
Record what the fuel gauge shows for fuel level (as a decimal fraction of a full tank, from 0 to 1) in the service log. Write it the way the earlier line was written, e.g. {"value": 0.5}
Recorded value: {"value": 1}
